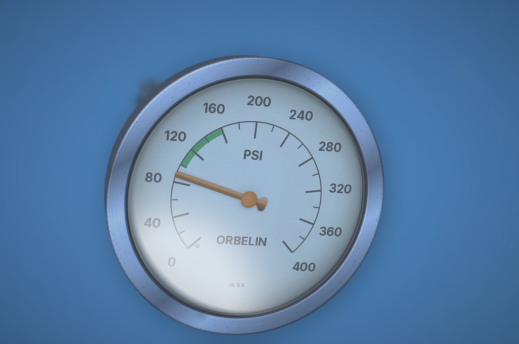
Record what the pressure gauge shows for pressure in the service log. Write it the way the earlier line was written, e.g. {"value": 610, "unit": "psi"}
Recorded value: {"value": 90, "unit": "psi"}
